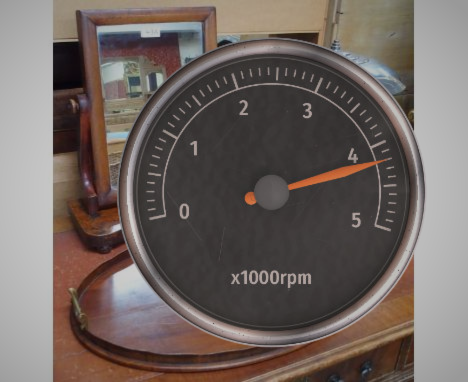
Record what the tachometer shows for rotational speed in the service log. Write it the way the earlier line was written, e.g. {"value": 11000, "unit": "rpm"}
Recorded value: {"value": 4200, "unit": "rpm"}
